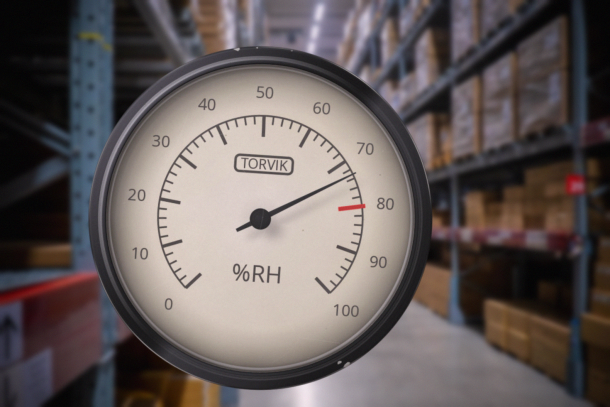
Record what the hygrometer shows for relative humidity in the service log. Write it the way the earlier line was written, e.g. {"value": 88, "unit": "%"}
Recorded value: {"value": 73, "unit": "%"}
